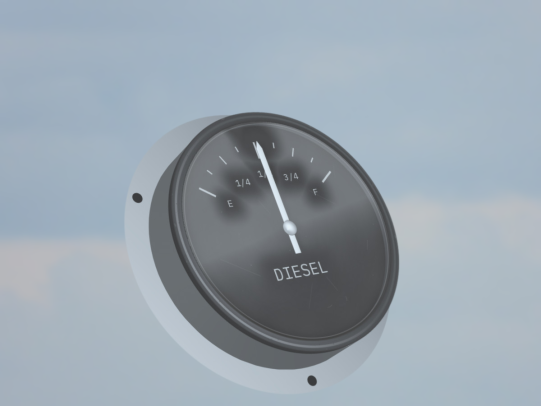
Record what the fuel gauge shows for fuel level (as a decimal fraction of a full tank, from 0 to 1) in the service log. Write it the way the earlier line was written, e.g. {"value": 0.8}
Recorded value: {"value": 0.5}
